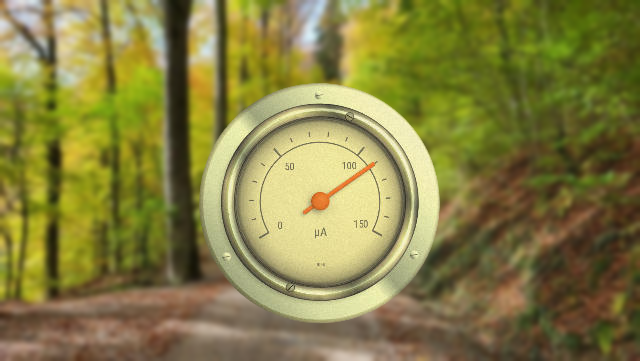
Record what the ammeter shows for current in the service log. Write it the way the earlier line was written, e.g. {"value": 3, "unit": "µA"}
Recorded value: {"value": 110, "unit": "µA"}
